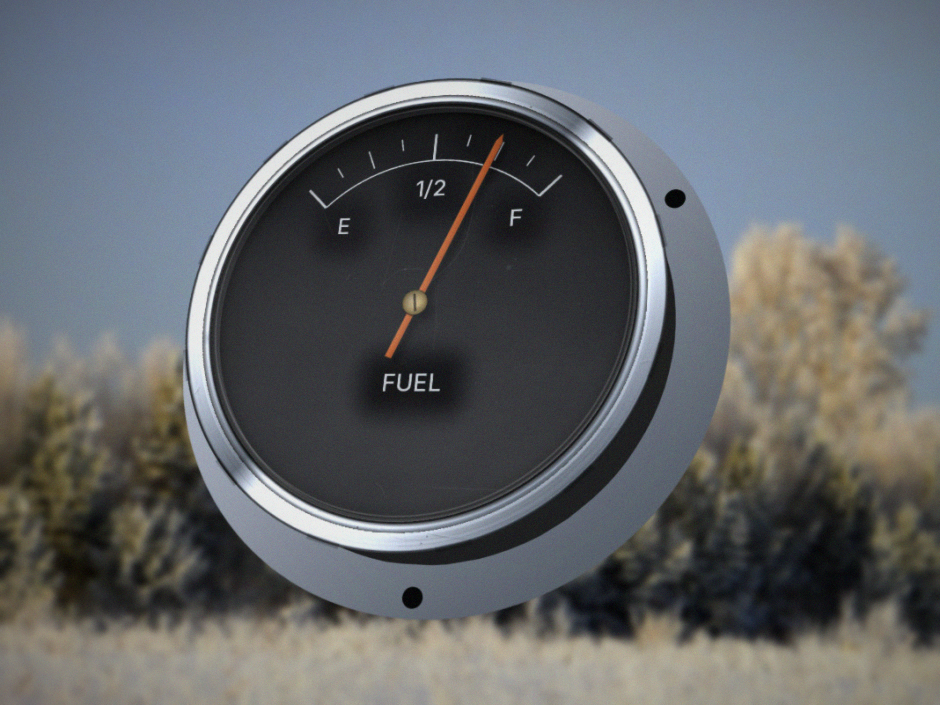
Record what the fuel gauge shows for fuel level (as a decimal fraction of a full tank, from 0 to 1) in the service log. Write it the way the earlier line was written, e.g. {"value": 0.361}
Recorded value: {"value": 0.75}
